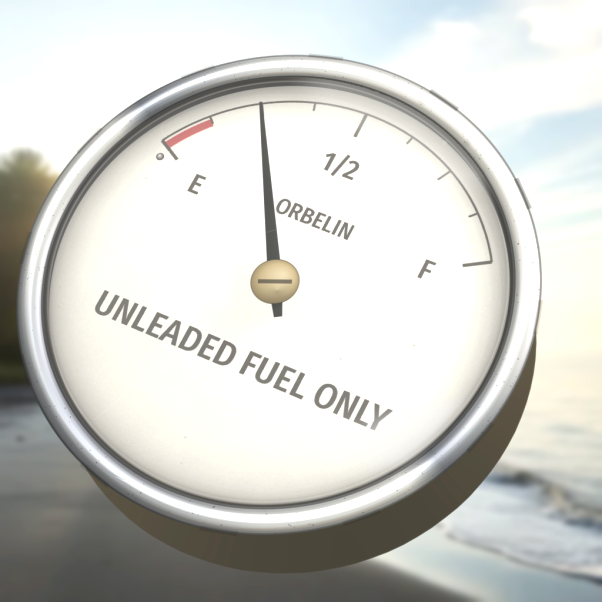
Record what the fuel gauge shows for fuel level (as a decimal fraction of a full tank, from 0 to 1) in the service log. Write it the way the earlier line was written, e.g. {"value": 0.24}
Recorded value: {"value": 0.25}
